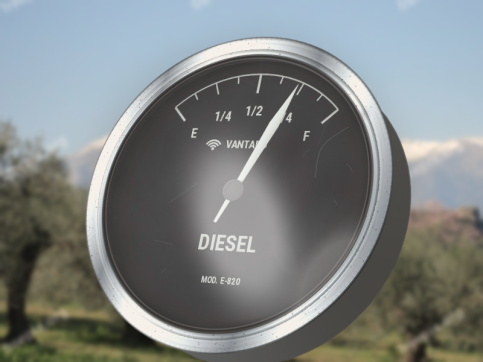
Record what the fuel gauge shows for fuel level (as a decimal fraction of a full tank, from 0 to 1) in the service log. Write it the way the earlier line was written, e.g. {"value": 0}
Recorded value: {"value": 0.75}
